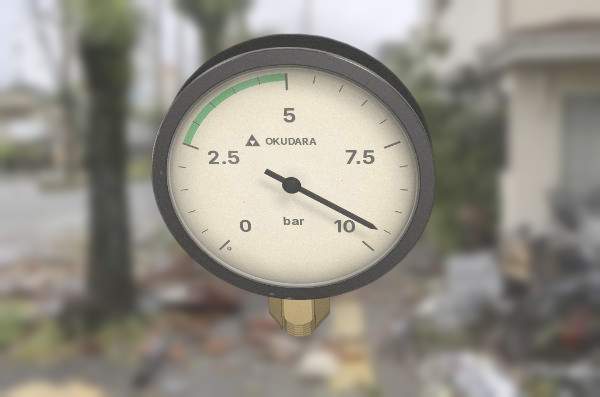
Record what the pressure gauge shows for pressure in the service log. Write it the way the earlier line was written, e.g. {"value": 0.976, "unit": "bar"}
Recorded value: {"value": 9.5, "unit": "bar"}
